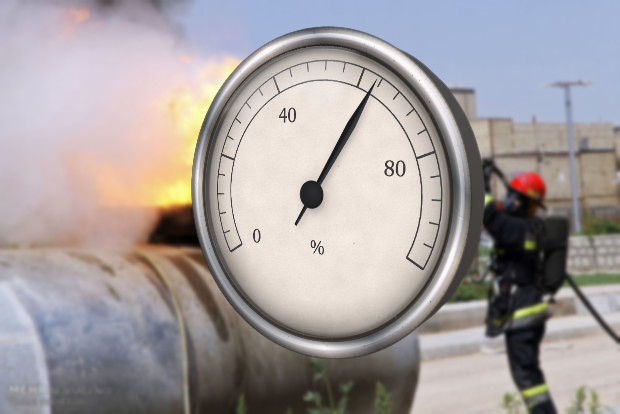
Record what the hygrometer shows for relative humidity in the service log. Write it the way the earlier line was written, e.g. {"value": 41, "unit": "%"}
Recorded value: {"value": 64, "unit": "%"}
